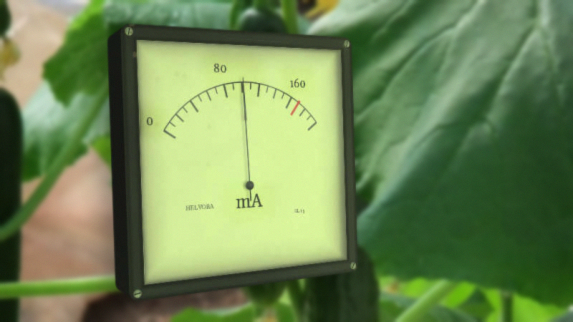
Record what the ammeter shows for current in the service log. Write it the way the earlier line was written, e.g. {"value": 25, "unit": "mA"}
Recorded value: {"value": 100, "unit": "mA"}
